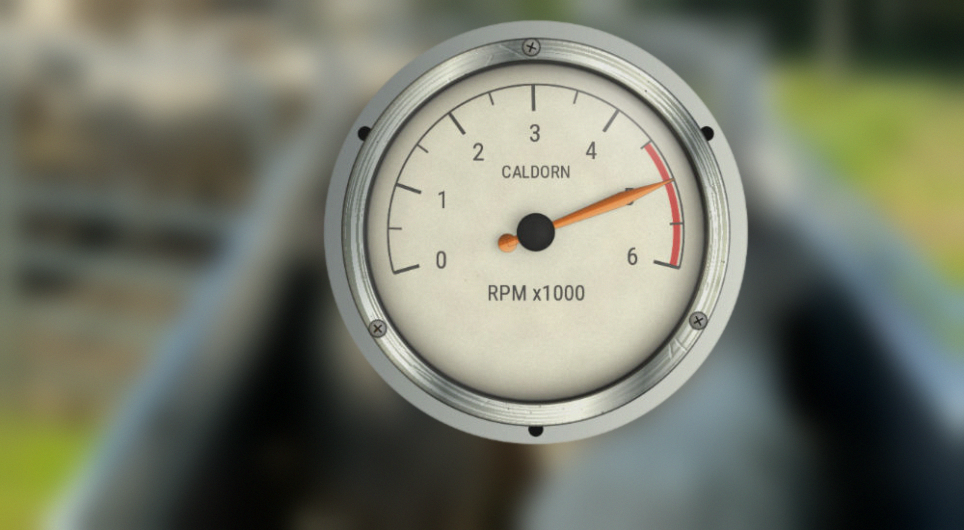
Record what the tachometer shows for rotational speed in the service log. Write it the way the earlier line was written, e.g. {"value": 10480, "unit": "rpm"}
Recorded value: {"value": 5000, "unit": "rpm"}
